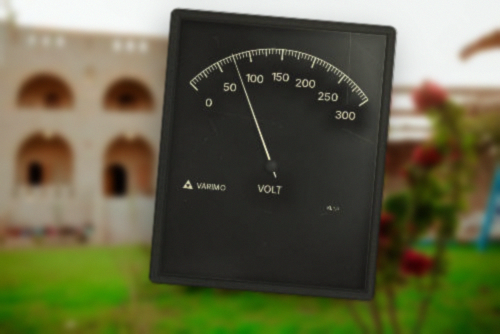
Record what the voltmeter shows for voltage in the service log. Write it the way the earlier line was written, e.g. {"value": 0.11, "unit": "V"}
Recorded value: {"value": 75, "unit": "V"}
